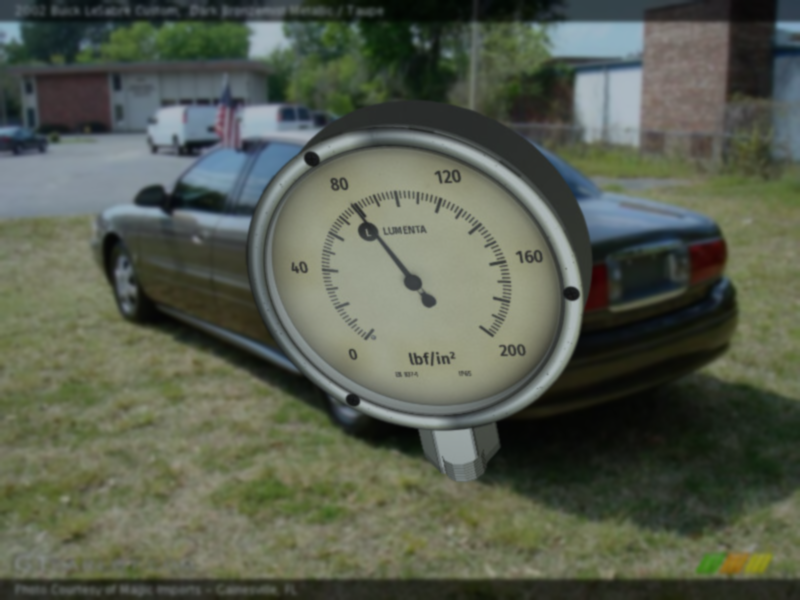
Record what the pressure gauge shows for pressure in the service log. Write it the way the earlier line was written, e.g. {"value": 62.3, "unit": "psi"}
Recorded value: {"value": 80, "unit": "psi"}
